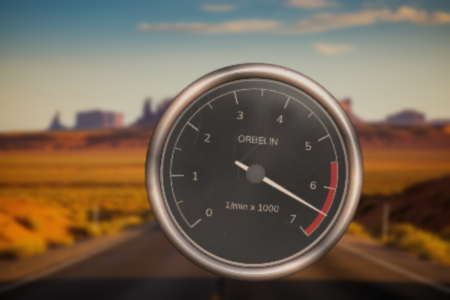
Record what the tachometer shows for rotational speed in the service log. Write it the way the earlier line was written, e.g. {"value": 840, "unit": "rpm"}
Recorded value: {"value": 6500, "unit": "rpm"}
